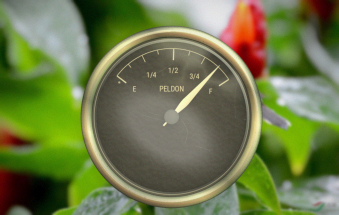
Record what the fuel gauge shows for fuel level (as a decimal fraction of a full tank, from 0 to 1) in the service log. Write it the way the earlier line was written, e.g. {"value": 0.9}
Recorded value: {"value": 0.875}
